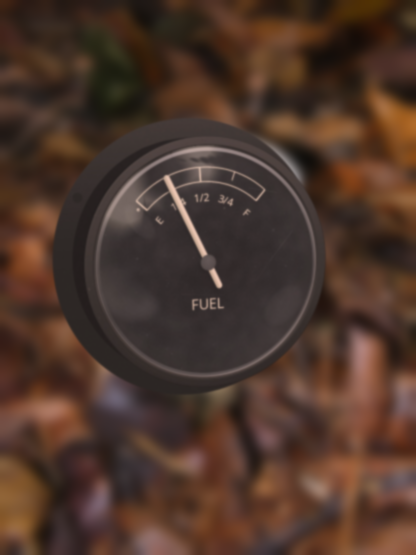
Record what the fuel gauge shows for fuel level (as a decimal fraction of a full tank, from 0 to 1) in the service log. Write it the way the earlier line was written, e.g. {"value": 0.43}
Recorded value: {"value": 0.25}
